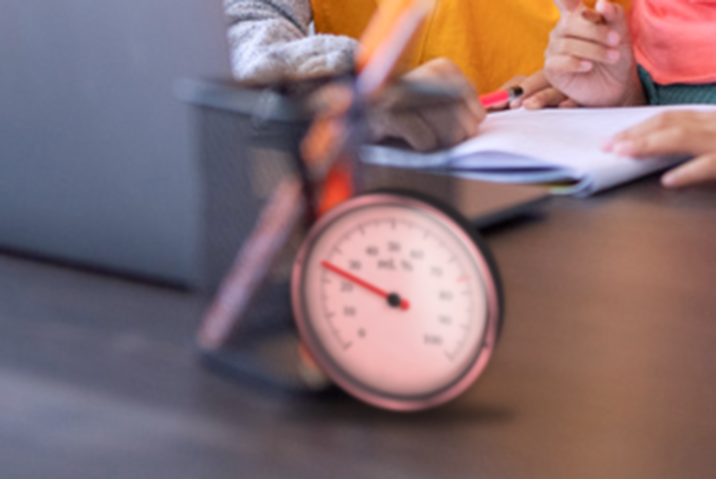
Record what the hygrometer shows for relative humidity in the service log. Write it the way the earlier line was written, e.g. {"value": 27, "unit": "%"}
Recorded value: {"value": 25, "unit": "%"}
